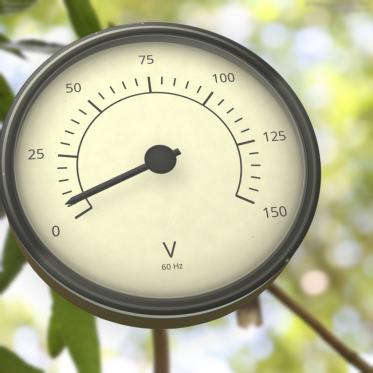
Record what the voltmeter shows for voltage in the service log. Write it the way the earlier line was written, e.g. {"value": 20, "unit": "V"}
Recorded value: {"value": 5, "unit": "V"}
